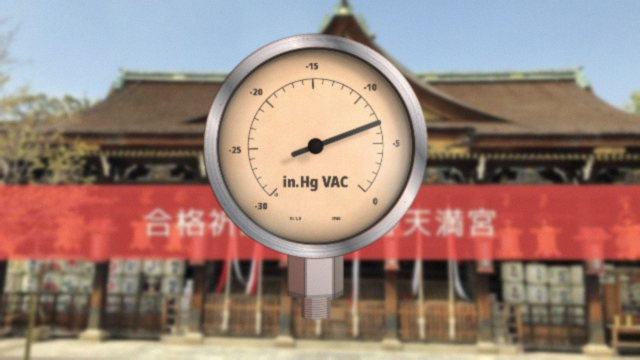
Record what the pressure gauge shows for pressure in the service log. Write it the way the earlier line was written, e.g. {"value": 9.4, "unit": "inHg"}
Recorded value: {"value": -7, "unit": "inHg"}
